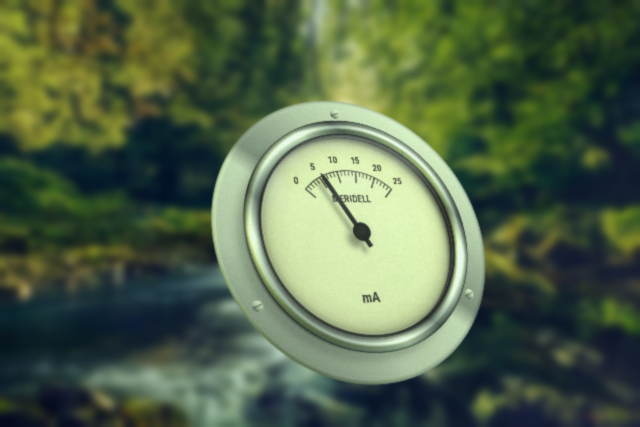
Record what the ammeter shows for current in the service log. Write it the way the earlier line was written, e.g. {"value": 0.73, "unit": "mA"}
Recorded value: {"value": 5, "unit": "mA"}
